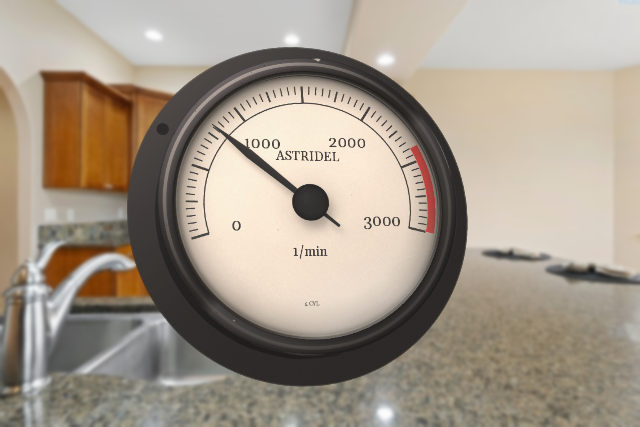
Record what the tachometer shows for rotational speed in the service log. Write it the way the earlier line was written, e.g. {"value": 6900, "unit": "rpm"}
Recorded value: {"value": 800, "unit": "rpm"}
